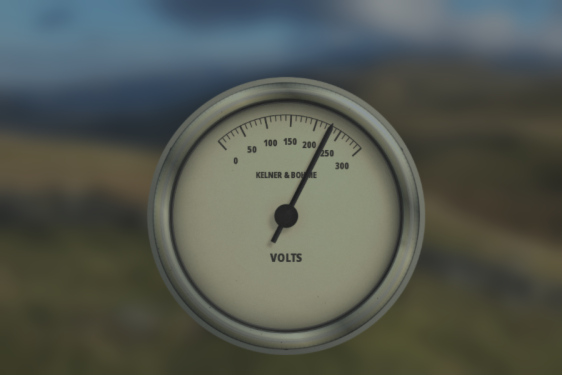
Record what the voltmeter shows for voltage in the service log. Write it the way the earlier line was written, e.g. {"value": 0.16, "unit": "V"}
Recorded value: {"value": 230, "unit": "V"}
